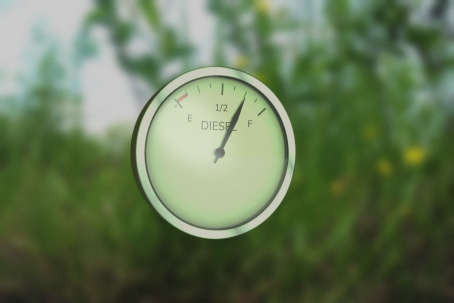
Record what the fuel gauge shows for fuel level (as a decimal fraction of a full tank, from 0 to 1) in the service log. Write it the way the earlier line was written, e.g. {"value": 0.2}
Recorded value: {"value": 0.75}
